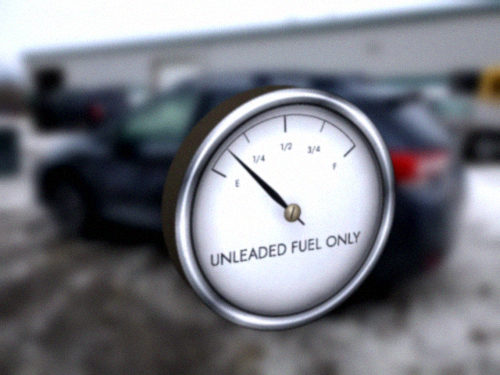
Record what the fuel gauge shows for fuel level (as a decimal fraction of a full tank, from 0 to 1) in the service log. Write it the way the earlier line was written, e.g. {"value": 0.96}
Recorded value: {"value": 0.125}
